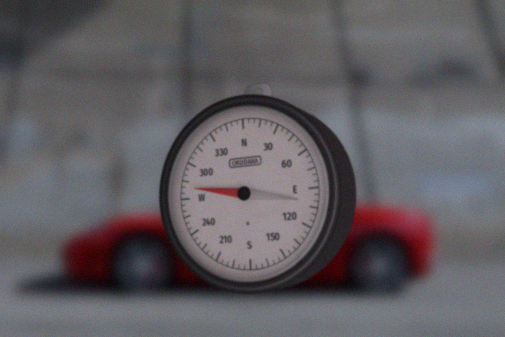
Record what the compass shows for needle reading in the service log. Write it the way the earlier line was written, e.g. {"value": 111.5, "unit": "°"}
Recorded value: {"value": 280, "unit": "°"}
